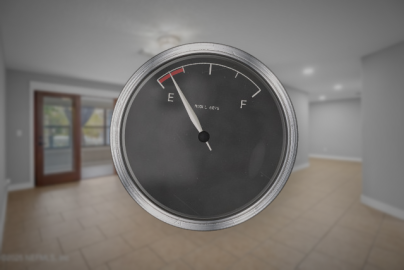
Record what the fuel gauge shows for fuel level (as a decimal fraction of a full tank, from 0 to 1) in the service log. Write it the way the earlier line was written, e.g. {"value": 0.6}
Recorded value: {"value": 0.125}
